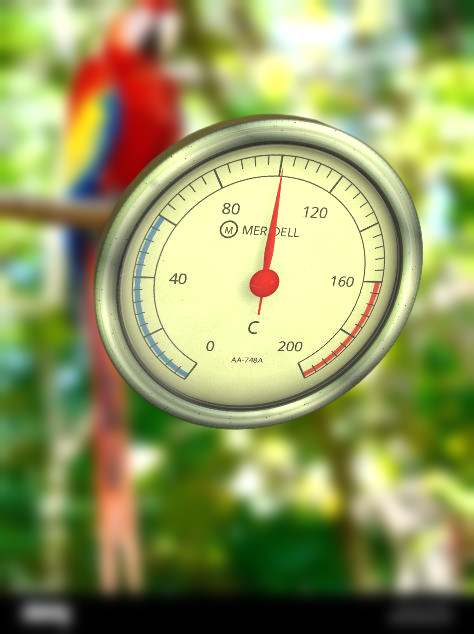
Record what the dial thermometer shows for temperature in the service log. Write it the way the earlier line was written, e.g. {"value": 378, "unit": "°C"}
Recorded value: {"value": 100, "unit": "°C"}
